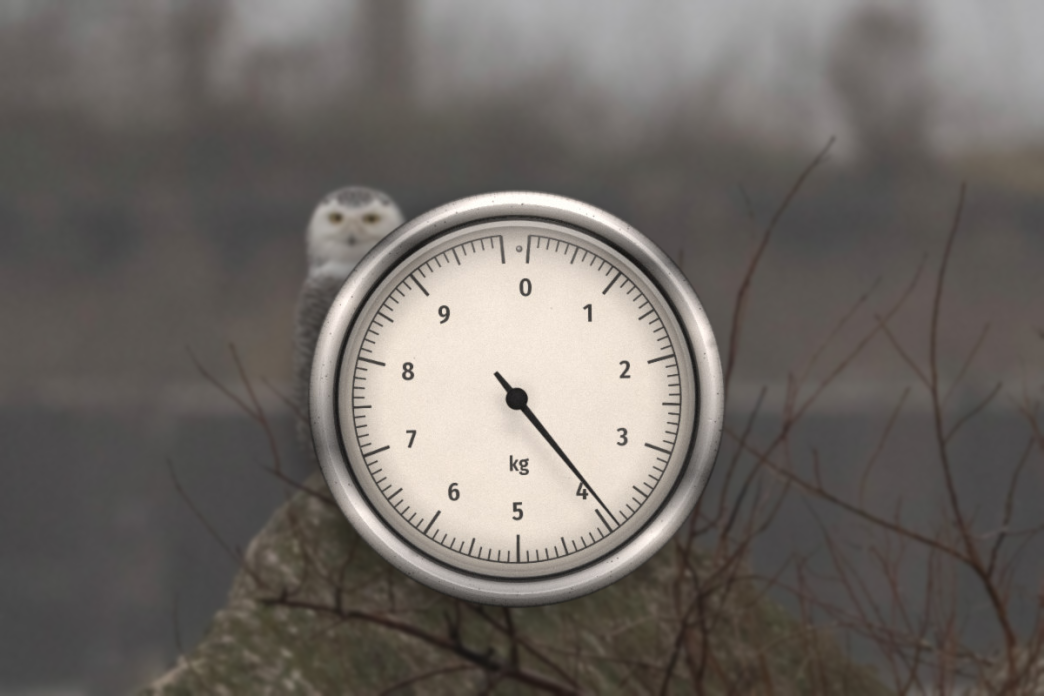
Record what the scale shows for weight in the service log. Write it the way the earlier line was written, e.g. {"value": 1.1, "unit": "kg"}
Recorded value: {"value": 3.9, "unit": "kg"}
